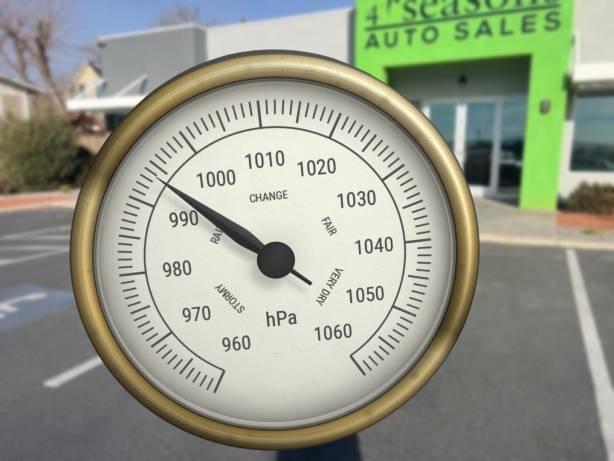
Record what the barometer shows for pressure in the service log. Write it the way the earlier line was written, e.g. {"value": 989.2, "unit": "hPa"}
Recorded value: {"value": 994, "unit": "hPa"}
